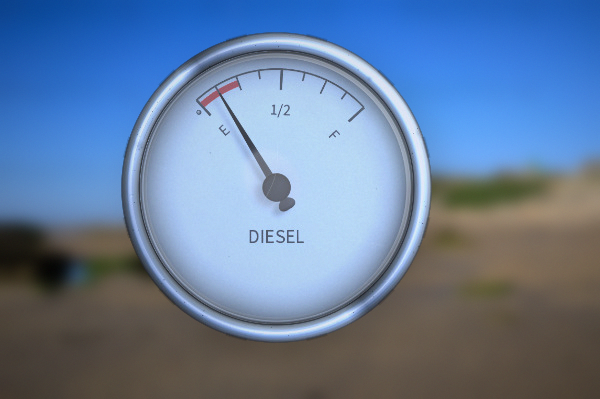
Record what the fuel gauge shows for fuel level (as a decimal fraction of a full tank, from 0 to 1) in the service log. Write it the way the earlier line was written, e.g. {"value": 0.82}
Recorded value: {"value": 0.125}
